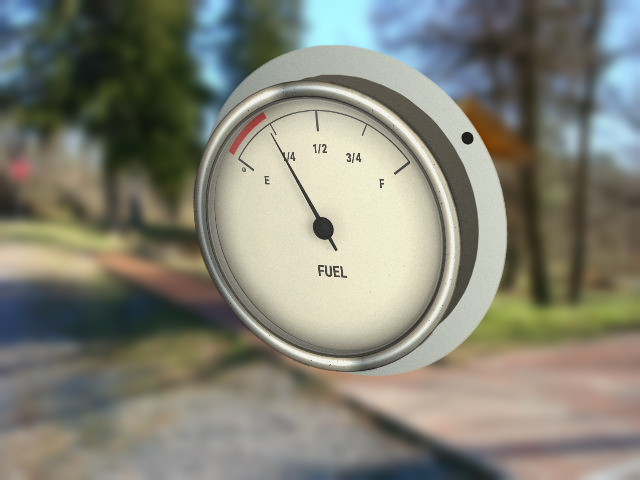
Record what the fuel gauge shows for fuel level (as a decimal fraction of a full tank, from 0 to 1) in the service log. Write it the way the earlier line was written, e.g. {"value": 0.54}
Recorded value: {"value": 0.25}
